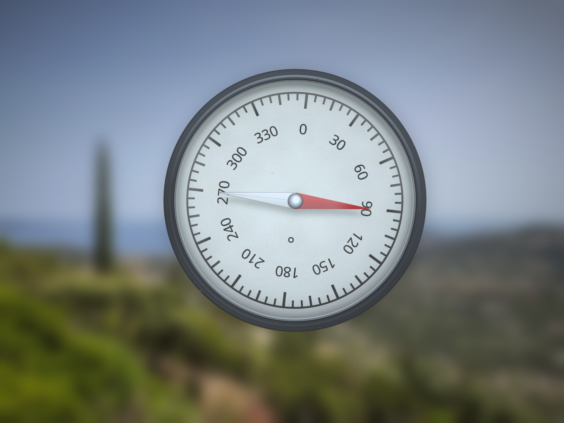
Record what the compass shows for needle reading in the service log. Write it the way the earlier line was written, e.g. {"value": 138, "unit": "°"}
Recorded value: {"value": 90, "unit": "°"}
